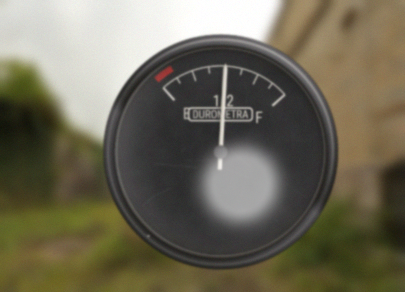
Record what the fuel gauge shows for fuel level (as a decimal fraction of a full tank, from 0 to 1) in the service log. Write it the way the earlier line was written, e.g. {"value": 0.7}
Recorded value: {"value": 0.5}
